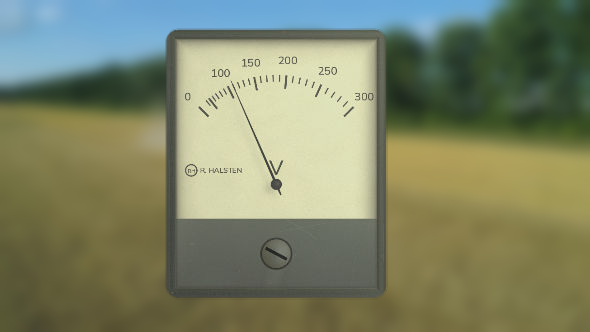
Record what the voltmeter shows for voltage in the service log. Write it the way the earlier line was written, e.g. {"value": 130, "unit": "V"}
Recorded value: {"value": 110, "unit": "V"}
